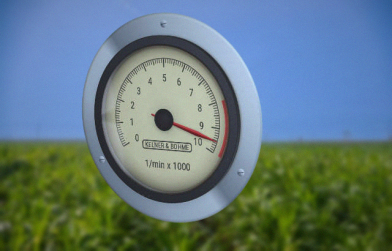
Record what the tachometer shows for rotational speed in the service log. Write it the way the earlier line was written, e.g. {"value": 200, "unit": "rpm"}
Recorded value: {"value": 9500, "unit": "rpm"}
